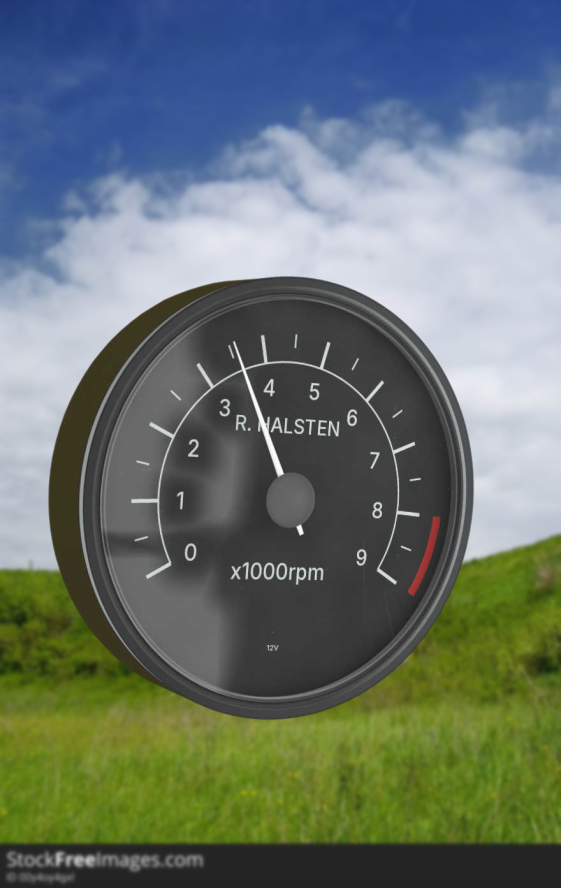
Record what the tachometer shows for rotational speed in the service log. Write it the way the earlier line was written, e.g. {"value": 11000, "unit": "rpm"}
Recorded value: {"value": 3500, "unit": "rpm"}
